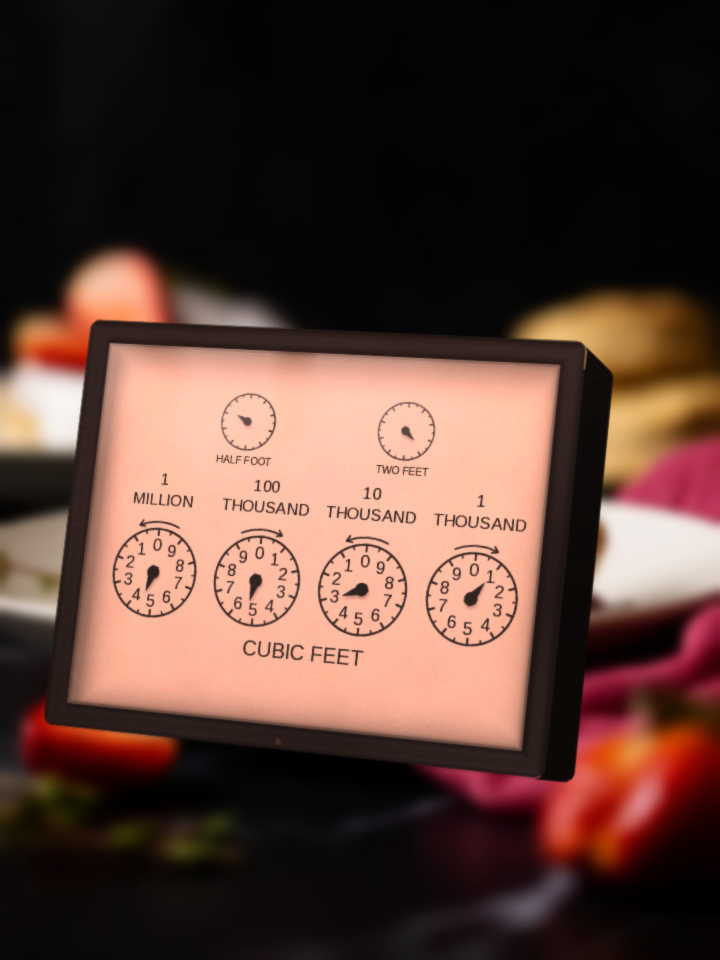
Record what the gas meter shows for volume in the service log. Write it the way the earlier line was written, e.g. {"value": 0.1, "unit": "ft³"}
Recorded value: {"value": 453100, "unit": "ft³"}
